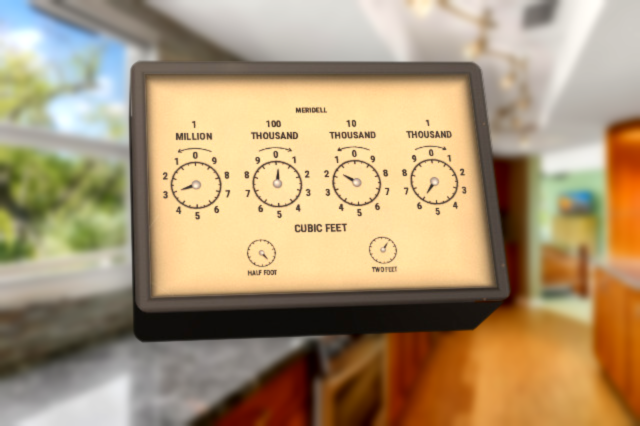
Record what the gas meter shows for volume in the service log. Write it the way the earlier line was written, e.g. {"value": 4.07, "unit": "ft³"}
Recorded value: {"value": 301600, "unit": "ft³"}
